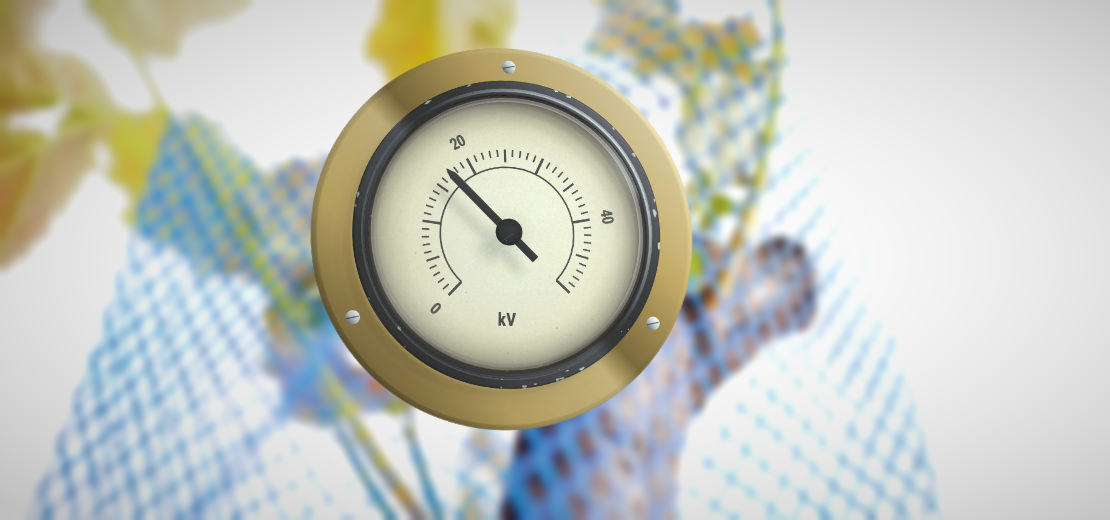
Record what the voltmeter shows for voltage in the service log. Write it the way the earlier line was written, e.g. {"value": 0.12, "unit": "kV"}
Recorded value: {"value": 17, "unit": "kV"}
